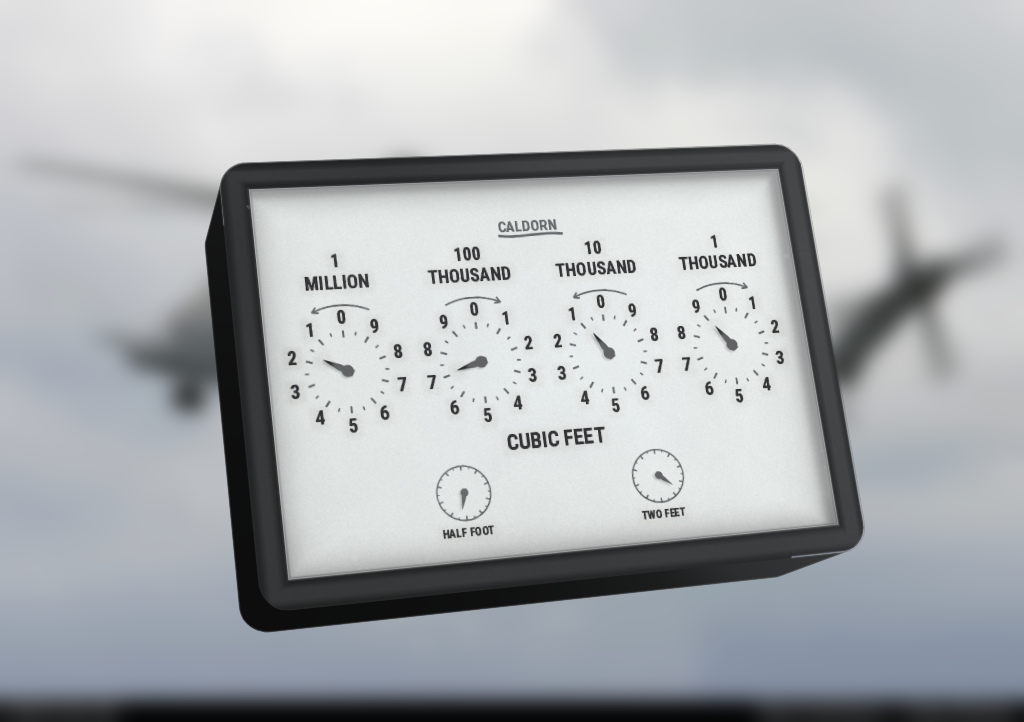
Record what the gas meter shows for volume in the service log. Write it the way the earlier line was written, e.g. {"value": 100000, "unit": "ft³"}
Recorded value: {"value": 170900, "unit": "ft³"}
